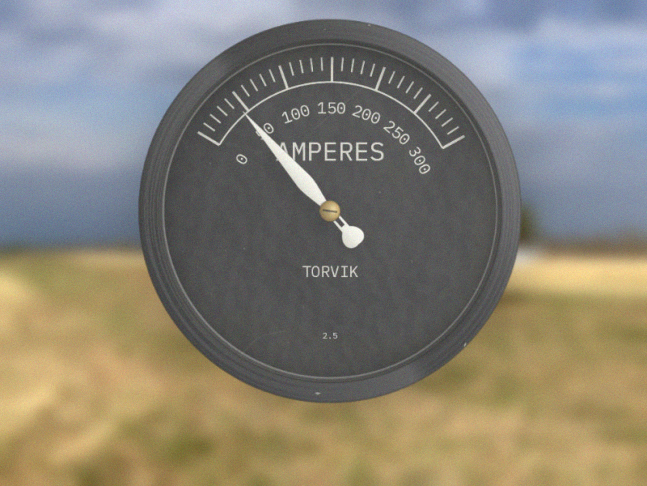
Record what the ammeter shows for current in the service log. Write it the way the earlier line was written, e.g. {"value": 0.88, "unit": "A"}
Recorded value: {"value": 45, "unit": "A"}
